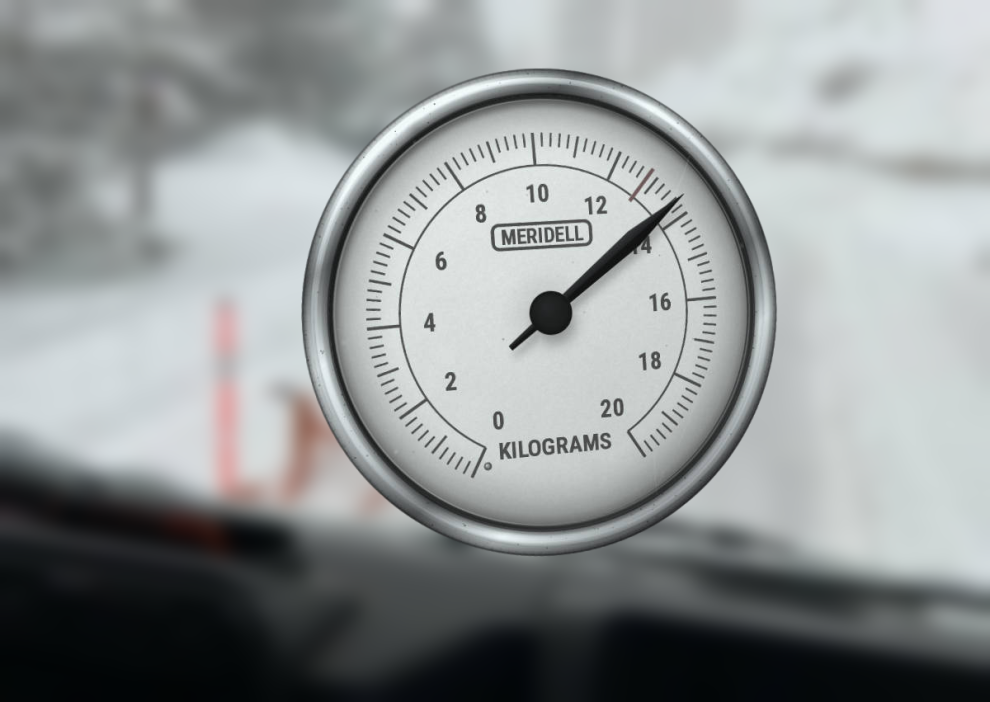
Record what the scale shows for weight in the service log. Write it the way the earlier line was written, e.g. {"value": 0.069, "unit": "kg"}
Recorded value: {"value": 13.6, "unit": "kg"}
